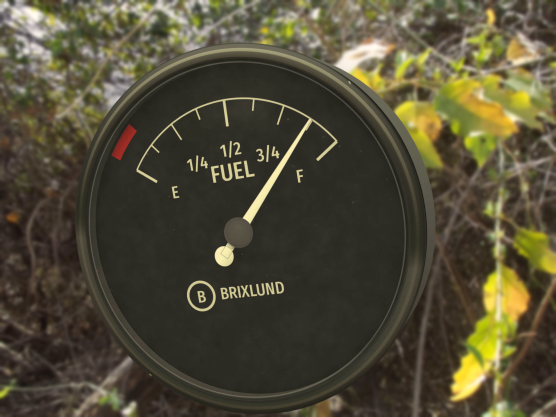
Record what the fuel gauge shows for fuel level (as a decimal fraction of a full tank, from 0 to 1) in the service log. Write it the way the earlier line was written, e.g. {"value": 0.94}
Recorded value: {"value": 0.875}
